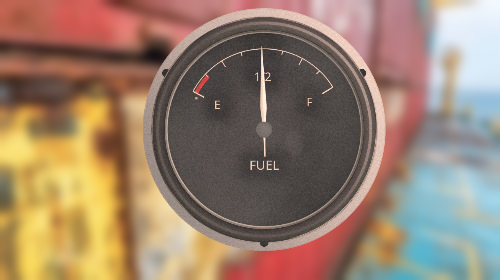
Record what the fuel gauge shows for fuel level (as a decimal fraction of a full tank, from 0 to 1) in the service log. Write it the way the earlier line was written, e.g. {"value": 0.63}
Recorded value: {"value": 0.5}
